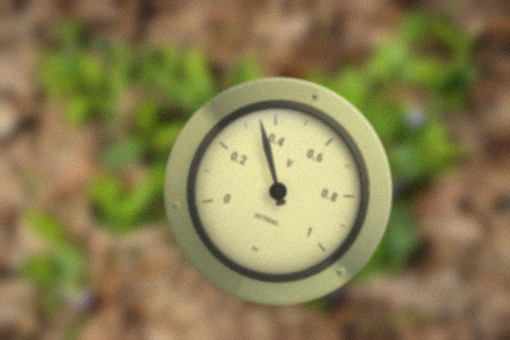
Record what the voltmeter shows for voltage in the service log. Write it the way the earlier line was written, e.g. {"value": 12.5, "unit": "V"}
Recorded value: {"value": 0.35, "unit": "V"}
